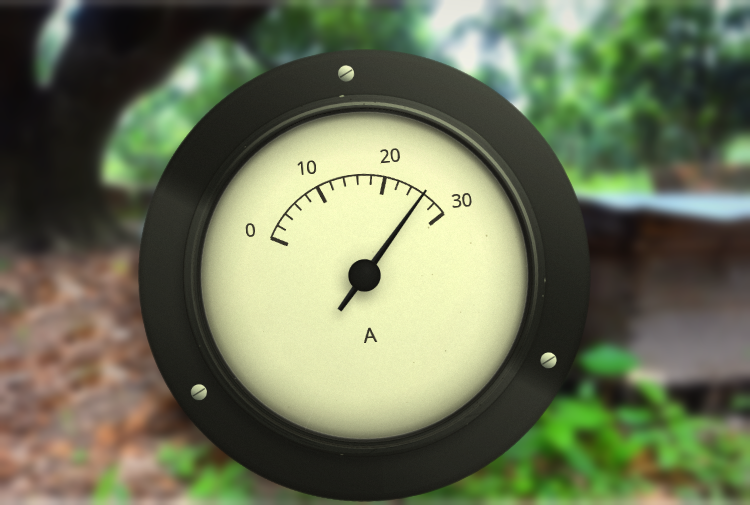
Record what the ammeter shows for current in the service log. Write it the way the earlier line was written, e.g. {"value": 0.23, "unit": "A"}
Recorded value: {"value": 26, "unit": "A"}
